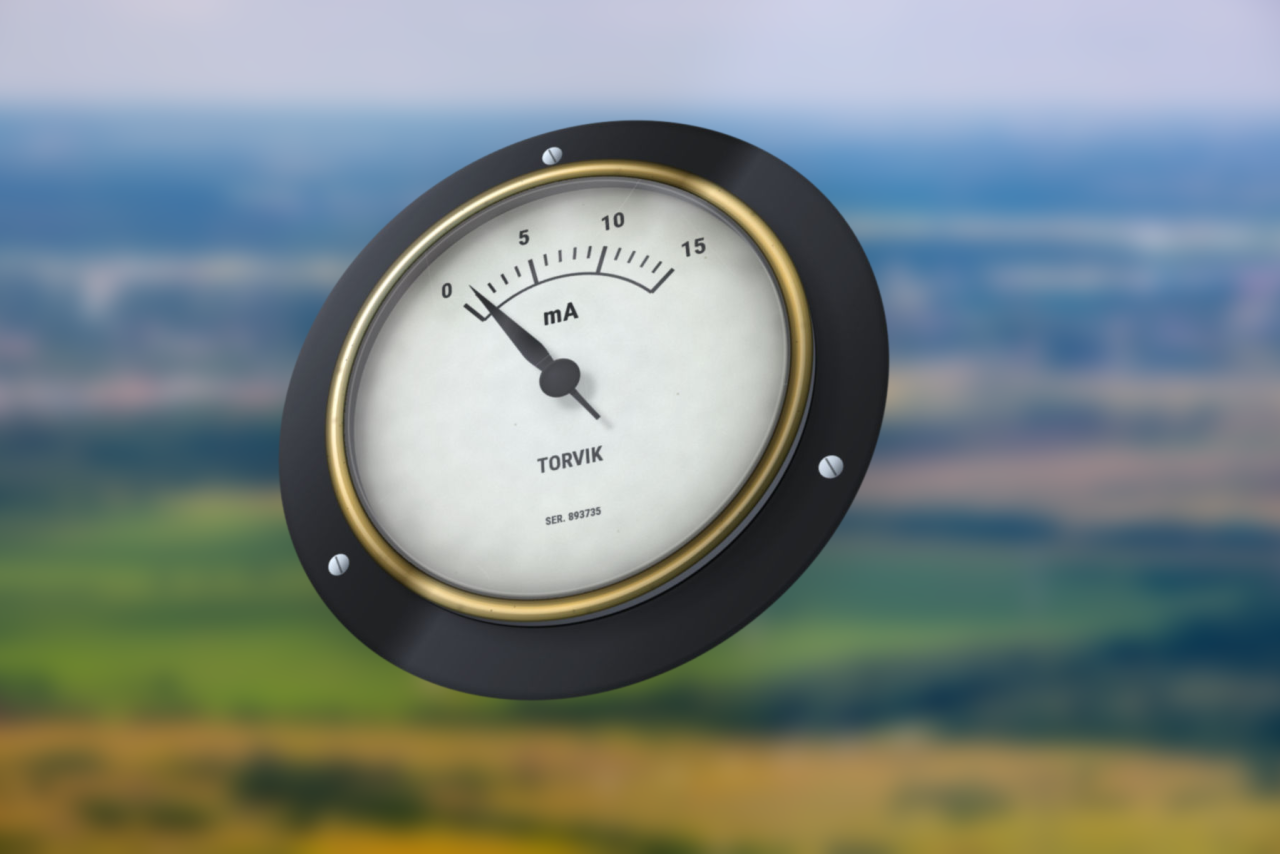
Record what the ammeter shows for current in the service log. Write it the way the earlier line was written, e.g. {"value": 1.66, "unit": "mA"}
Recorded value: {"value": 1, "unit": "mA"}
